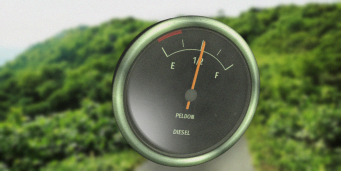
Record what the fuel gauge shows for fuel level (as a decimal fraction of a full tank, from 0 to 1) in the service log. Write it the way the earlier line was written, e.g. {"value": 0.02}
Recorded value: {"value": 0.5}
